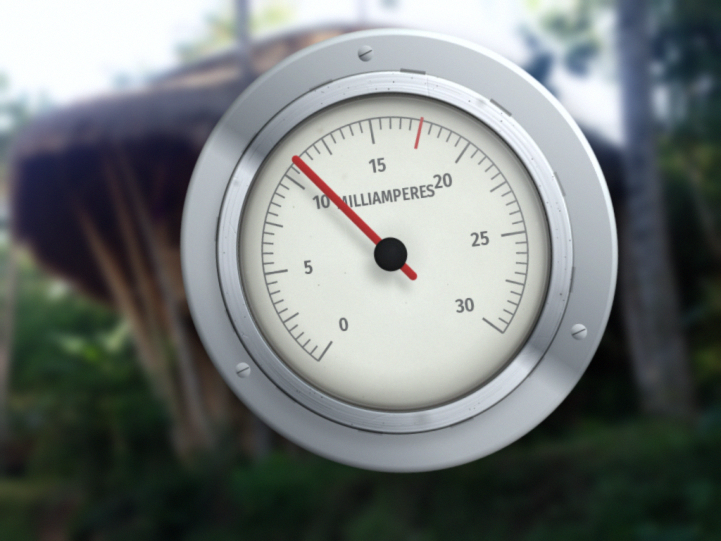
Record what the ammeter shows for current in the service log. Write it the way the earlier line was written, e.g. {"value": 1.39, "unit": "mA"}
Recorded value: {"value": 11, "unit": "mA"}
